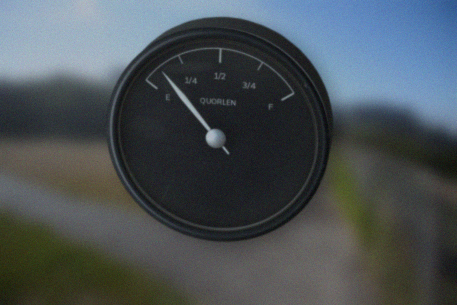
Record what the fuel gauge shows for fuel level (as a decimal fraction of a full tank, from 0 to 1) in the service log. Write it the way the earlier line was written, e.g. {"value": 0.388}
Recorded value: {"value": 0.125}
